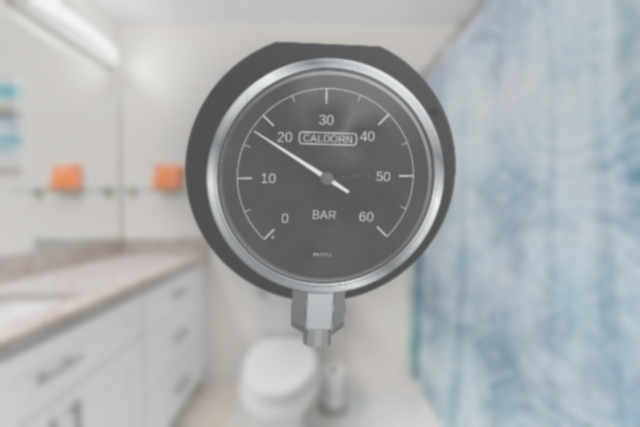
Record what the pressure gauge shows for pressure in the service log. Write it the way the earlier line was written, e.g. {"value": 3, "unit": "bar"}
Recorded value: {"value": 17.5, "unit": "bar"}
